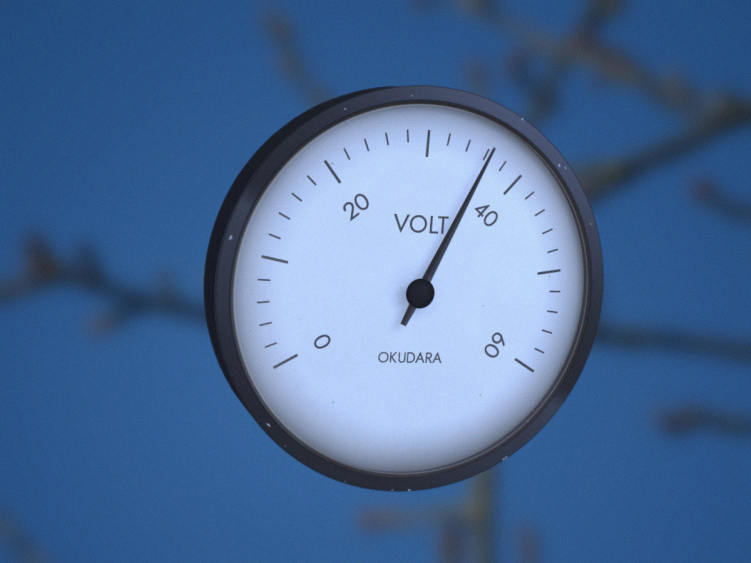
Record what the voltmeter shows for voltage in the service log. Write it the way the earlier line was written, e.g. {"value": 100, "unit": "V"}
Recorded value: {"value": 36, "unit": "V"}
